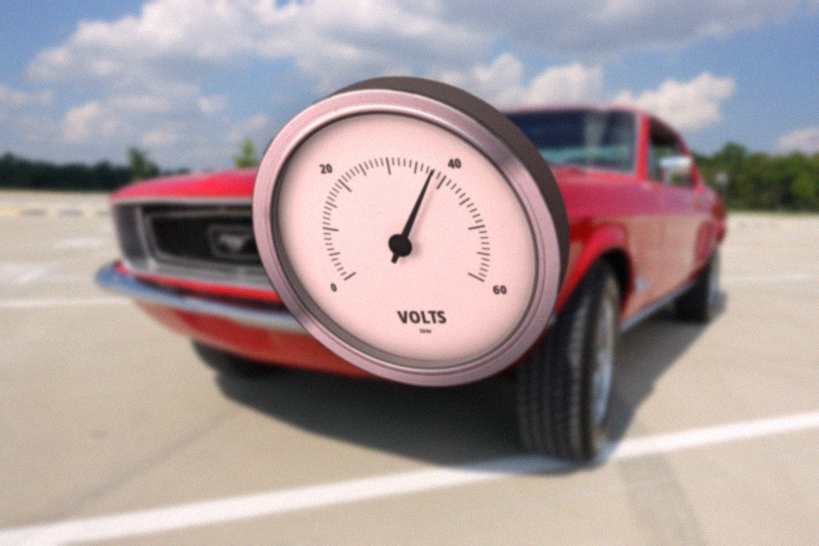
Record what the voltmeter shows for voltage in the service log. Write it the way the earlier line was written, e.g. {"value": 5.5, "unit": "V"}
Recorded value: {"value": 38, "unit": "V"}
